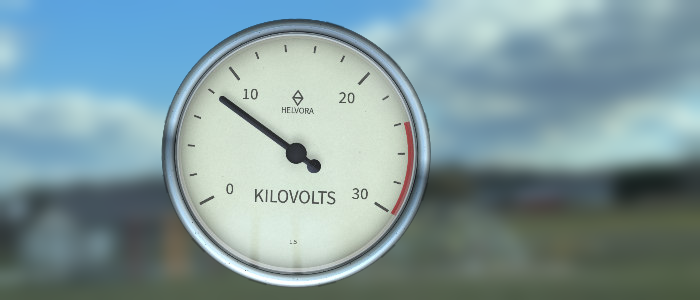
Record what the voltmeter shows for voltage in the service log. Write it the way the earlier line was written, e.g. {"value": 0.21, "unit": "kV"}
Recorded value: {"value": 8, "unit": "kV"}
